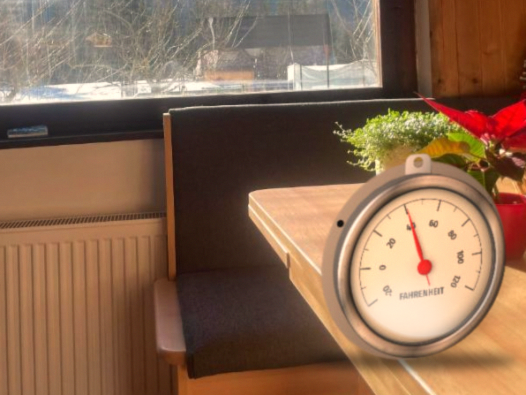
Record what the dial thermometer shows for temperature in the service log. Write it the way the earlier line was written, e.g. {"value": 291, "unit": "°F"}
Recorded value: {"value": 40, "unit": "°F"}
